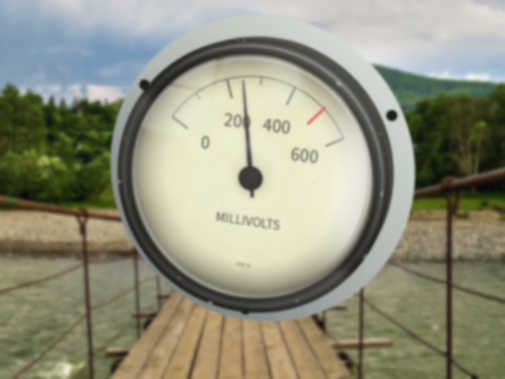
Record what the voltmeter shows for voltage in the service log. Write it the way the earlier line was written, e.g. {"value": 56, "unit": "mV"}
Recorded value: {"value": 250, "unit": "mV"}
